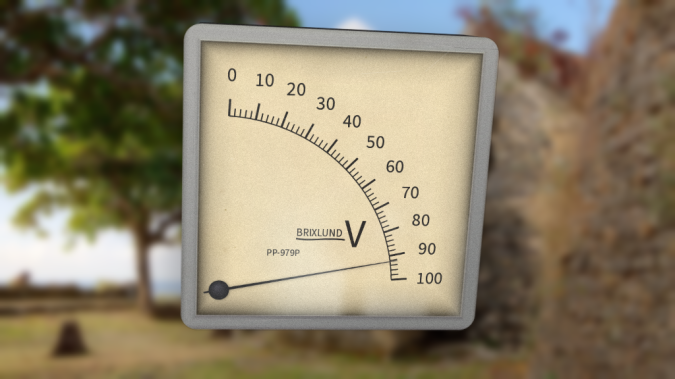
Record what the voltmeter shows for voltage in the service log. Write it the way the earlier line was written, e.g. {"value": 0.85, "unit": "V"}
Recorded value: {"value": 92, "unit": "V"}
